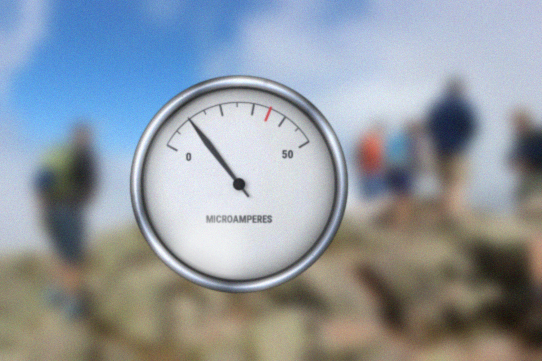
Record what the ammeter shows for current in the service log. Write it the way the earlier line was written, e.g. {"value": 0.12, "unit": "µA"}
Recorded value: {"value": 10, "unit": "µA"}
